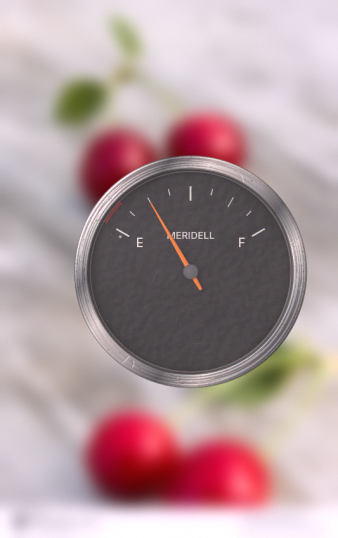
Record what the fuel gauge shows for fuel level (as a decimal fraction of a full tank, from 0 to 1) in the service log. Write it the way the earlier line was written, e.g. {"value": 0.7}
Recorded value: {"value": 0.25}
